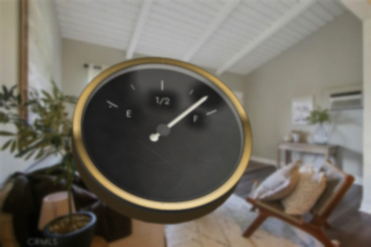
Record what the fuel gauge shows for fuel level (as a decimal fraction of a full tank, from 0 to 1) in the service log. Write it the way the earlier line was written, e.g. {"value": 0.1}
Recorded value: {"value": 0.875}
